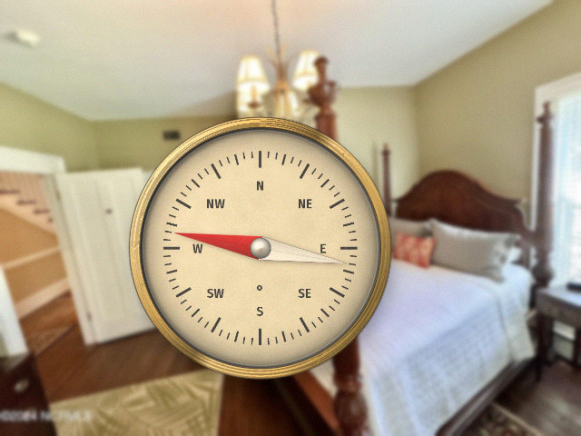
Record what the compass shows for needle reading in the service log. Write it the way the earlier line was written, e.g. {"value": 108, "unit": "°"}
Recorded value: {"value": 280, "unit": "°"}
